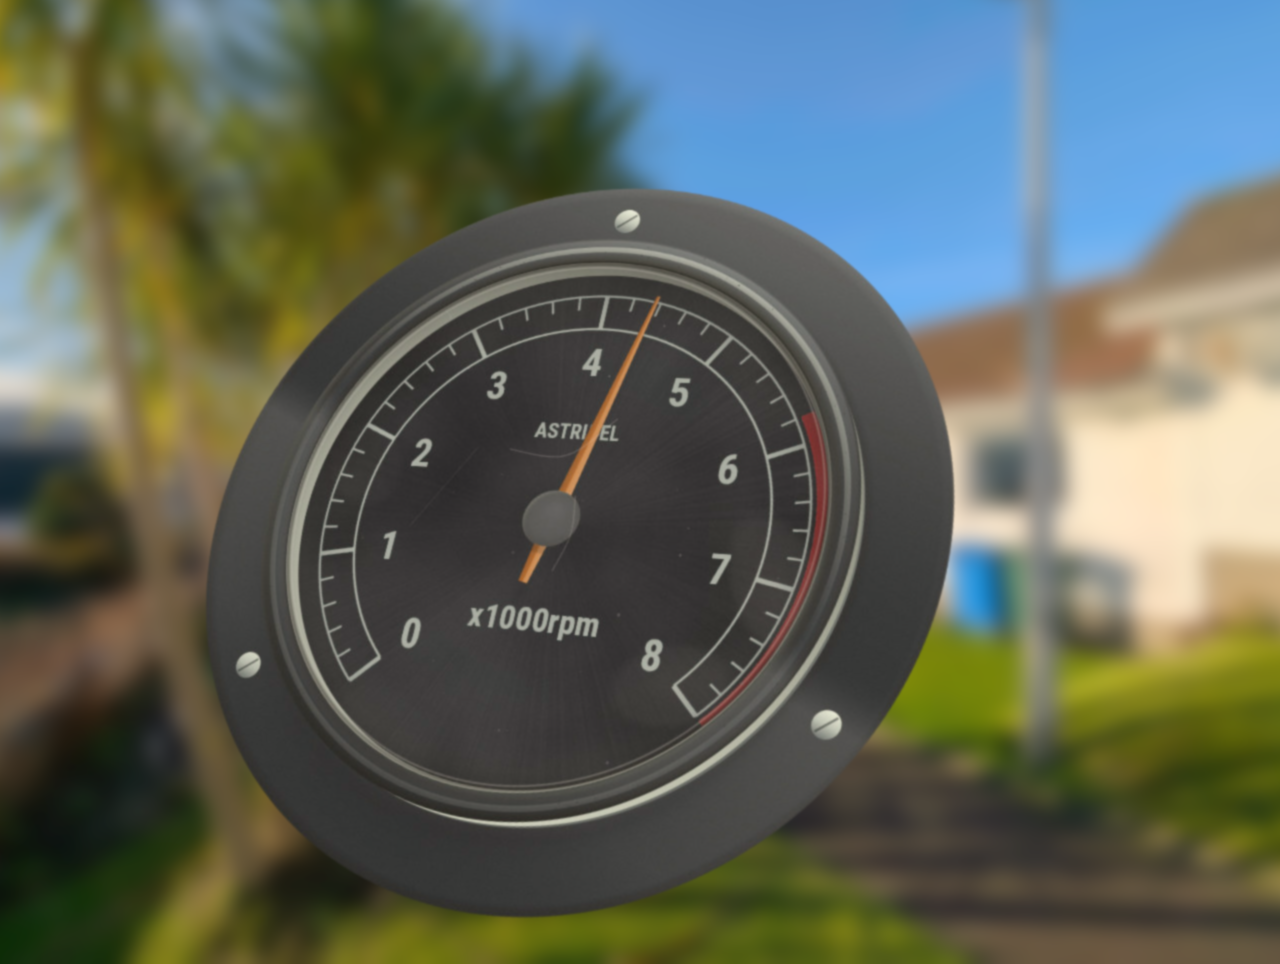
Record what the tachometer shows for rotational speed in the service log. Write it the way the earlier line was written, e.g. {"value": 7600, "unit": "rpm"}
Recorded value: {"value": 4400, "unit": "rpm"}
